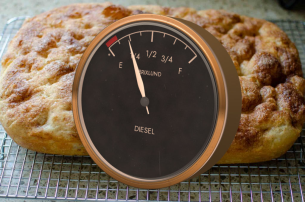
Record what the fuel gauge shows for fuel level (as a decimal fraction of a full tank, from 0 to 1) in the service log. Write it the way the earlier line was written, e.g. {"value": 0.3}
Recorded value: {"value": 0.25}
